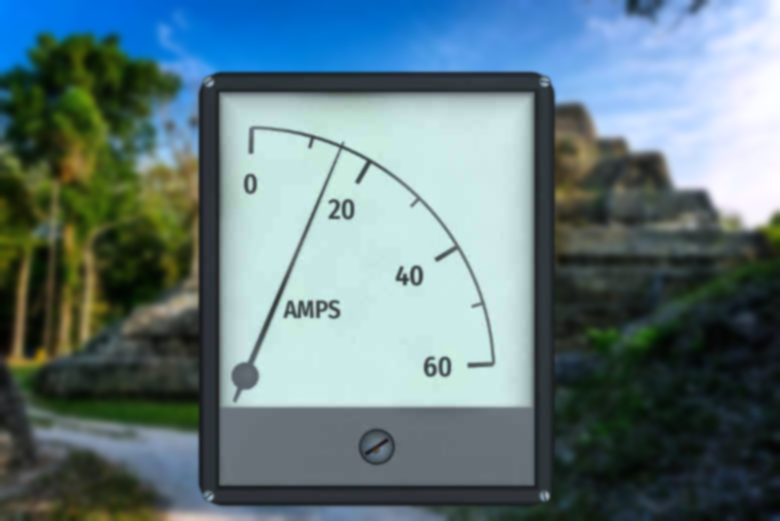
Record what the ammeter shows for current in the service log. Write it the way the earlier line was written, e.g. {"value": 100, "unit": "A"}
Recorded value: {"value": 15, "unit": "A"}
